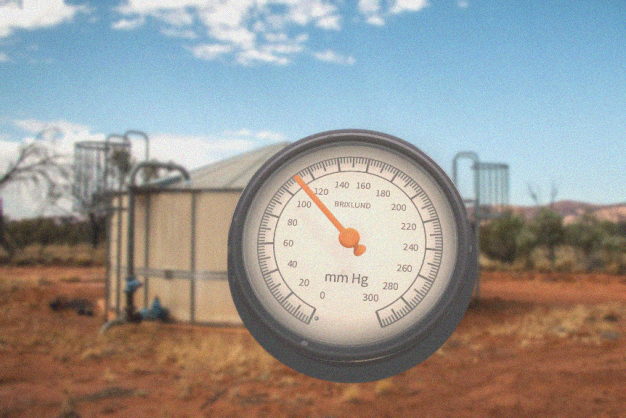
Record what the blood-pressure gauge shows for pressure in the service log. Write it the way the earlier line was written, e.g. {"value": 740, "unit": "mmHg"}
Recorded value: {"value": 110, "unit": "mmHg"}
